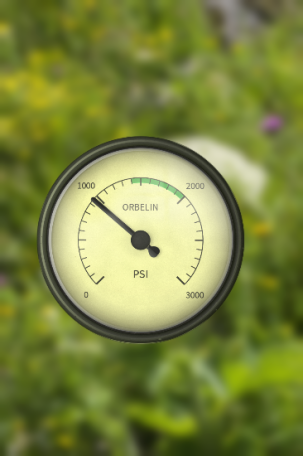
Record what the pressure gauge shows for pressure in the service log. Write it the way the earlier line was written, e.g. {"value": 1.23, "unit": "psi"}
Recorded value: {"value": 950, "unit": "psi"}
